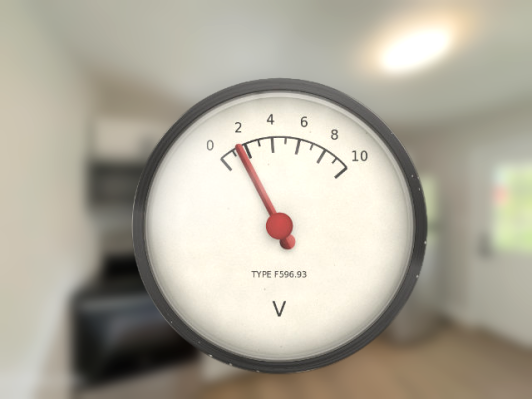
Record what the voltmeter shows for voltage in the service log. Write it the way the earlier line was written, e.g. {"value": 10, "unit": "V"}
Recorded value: {"value": 1.5, "unit": "V"}
